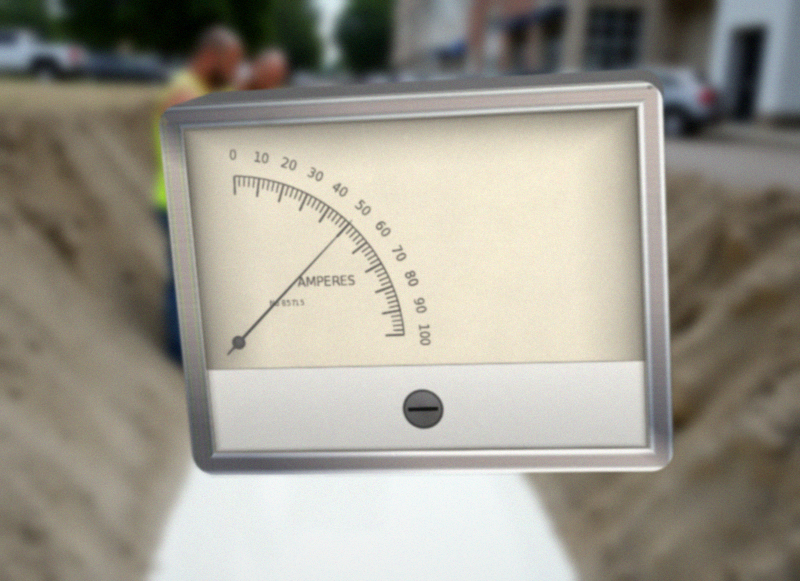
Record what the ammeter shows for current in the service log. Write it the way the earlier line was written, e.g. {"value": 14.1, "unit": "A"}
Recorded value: {"value": 50, "unit": "A"}
